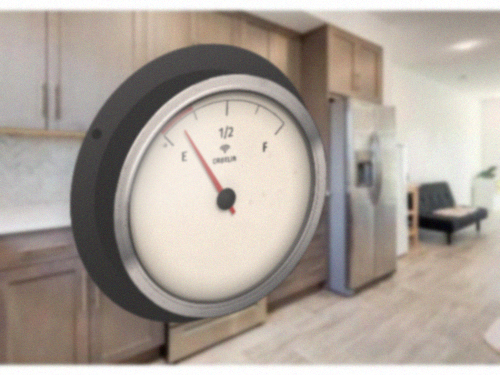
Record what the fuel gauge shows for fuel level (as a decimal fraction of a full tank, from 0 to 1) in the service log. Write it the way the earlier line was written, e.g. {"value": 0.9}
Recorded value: {"value": 0.125}
